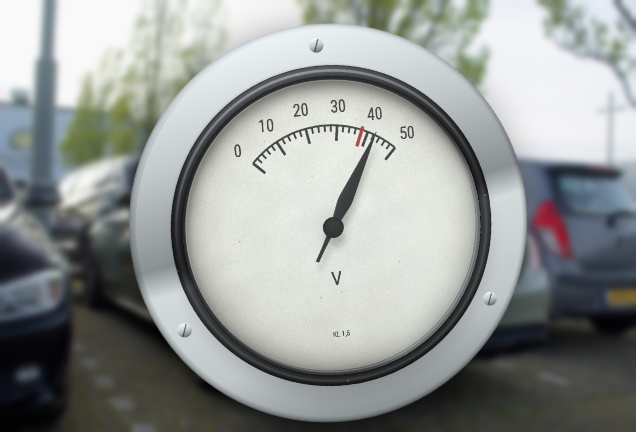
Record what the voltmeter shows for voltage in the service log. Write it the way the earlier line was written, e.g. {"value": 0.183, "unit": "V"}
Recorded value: {"value": 42, "unit": "V"}
